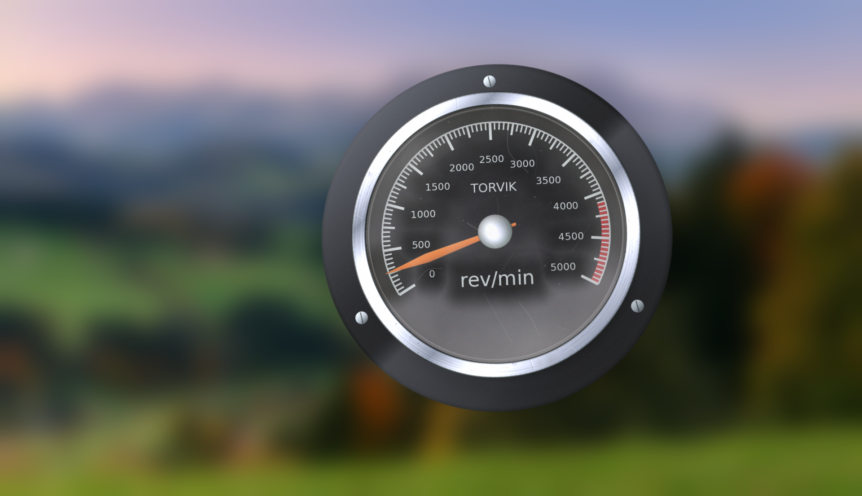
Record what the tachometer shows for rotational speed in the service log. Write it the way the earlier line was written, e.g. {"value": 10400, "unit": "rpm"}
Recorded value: {"value": 250, "unit": "rpm"}
